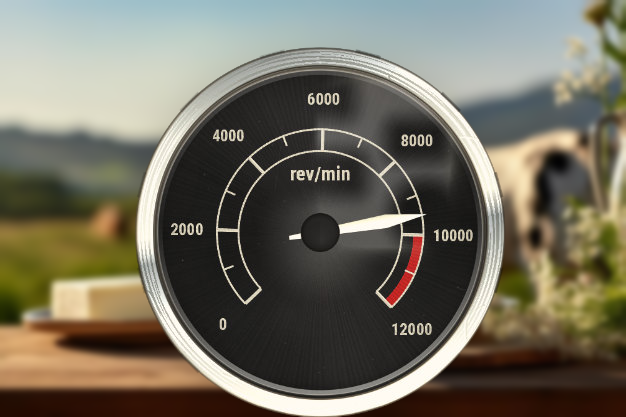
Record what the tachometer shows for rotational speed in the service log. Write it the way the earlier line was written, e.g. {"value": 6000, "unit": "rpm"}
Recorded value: {"value": 9500, "unit": "rpm"}
